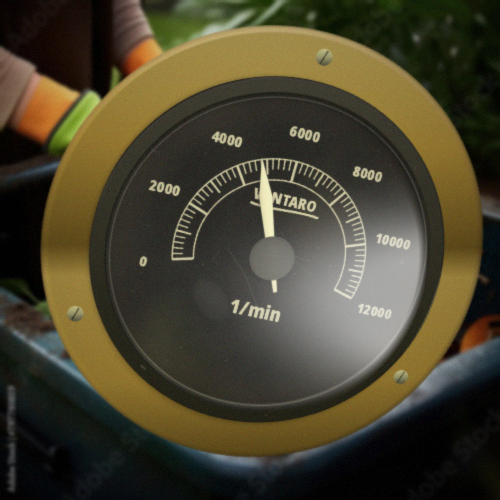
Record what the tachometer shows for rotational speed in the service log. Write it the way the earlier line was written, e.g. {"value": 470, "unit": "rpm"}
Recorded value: {"value": 4800, "unit": "rpm"}
